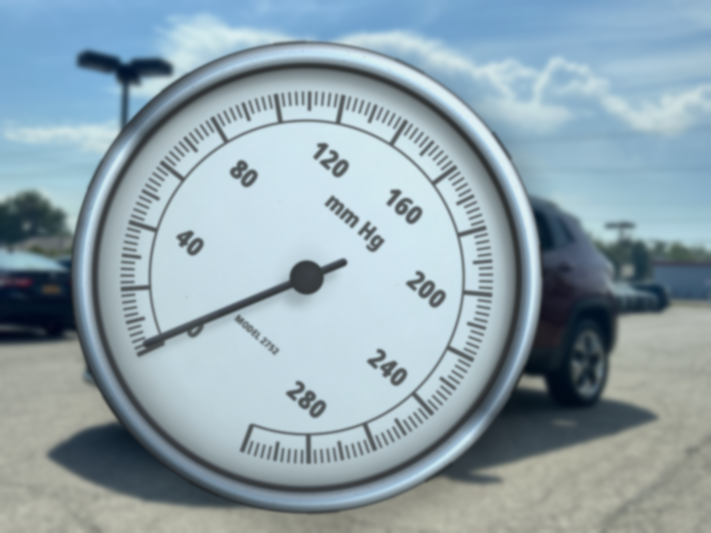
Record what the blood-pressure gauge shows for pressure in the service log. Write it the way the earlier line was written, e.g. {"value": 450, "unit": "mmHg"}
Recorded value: {"value": 2, "unit": "mmHg"}
